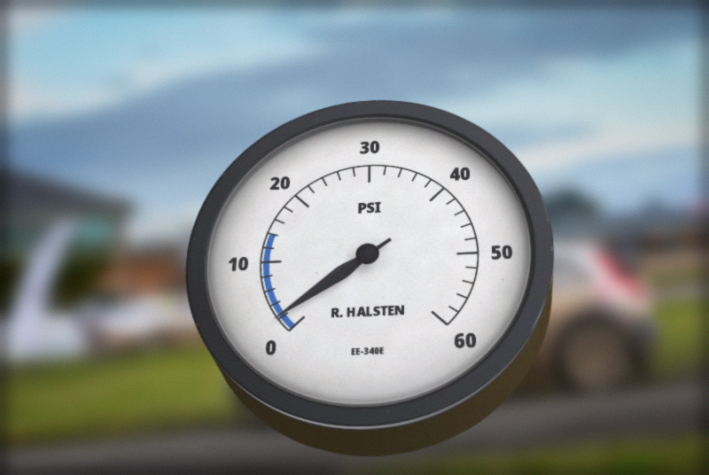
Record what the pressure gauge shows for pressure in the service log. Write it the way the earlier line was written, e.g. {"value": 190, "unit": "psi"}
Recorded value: {"value": 2, "unit": "psi"}
